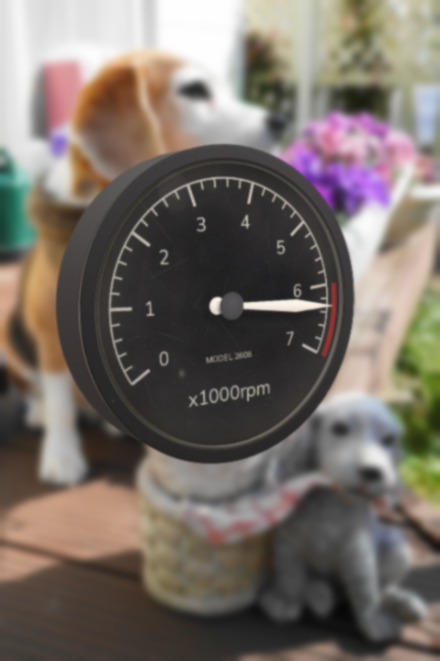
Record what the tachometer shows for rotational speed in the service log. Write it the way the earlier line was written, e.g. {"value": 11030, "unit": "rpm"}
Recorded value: {"value": 6300, "unit": "rpm"}
